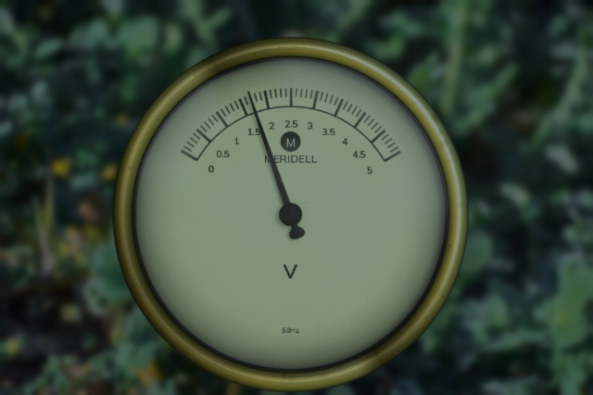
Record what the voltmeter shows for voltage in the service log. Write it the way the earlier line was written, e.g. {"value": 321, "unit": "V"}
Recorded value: {"value": 1.7, "unit": "V"}
